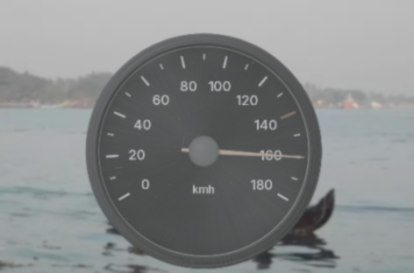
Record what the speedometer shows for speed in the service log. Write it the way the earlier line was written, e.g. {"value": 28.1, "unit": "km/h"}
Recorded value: {"value": 160, "unit": "km/h"}
